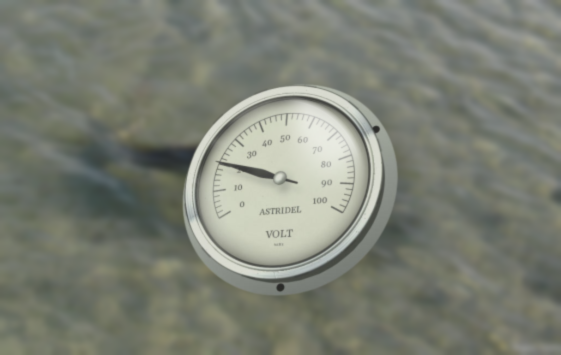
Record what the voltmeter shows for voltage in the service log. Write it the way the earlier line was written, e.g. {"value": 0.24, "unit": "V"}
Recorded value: {"value": 20, "unit": "V"}
